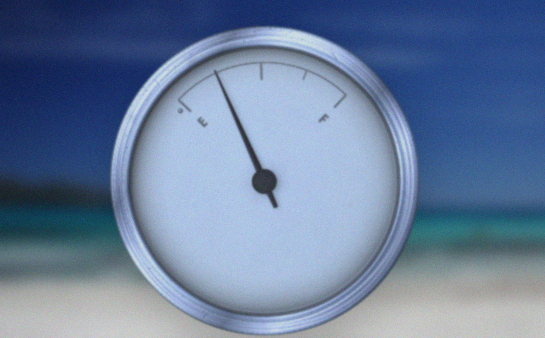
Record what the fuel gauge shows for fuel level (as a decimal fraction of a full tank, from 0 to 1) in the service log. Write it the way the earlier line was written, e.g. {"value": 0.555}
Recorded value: {"value": 0.25}
